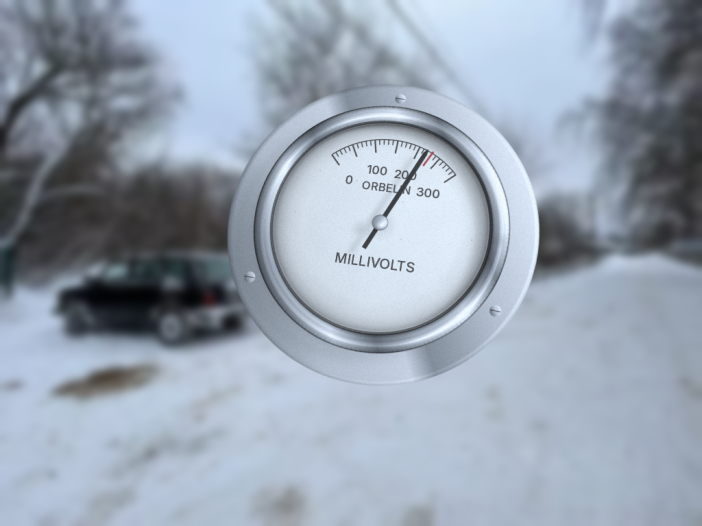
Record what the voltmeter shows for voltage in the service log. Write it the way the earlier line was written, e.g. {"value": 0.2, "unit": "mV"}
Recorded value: {"value": 220, "unit": "mV"}
